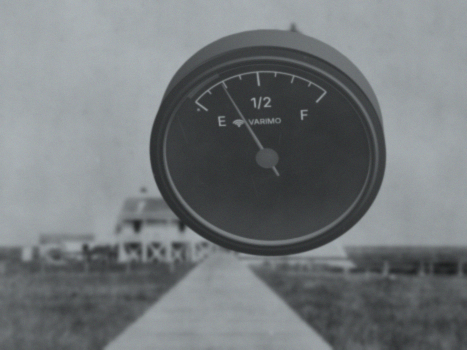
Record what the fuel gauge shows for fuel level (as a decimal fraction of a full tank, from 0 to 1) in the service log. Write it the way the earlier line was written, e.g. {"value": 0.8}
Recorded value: {"value": 0.25}
